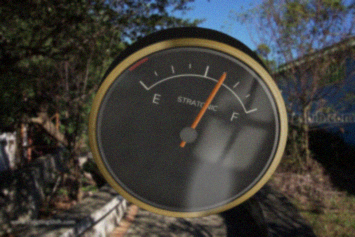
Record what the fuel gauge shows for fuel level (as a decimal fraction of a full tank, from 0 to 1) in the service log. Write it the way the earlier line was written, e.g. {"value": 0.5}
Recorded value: {"value": 0.625}
